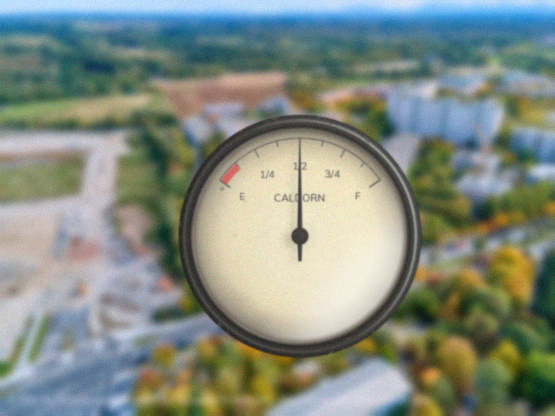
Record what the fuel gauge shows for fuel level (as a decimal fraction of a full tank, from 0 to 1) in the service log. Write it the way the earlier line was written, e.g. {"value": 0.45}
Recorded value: {"value": 0.5}
